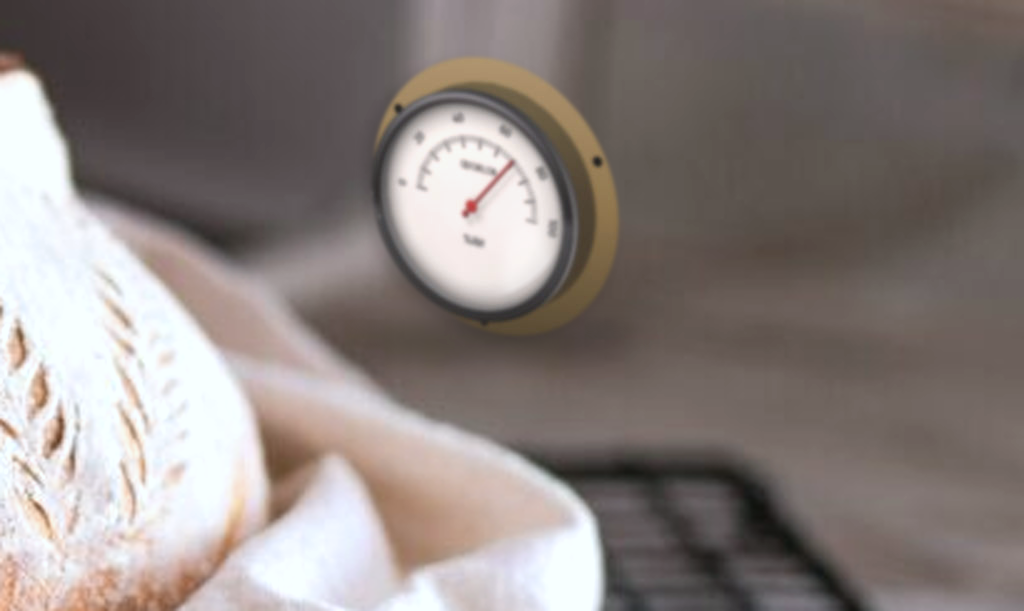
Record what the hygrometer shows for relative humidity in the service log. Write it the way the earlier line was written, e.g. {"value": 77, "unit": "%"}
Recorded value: {"value": 70, "unit": "%"}
